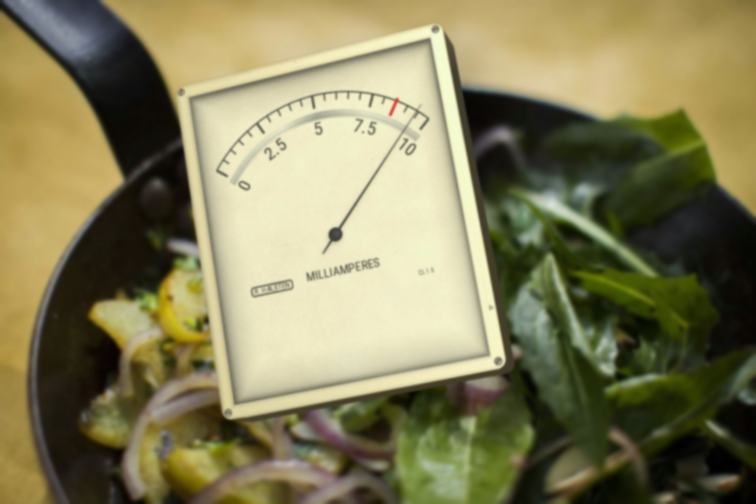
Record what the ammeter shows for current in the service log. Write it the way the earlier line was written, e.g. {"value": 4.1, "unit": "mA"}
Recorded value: {"value": 9.5, "unit": "mA"}
